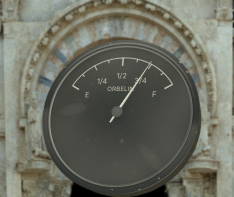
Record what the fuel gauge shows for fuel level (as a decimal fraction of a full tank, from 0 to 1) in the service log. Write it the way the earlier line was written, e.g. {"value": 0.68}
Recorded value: {"value": 0.75}
